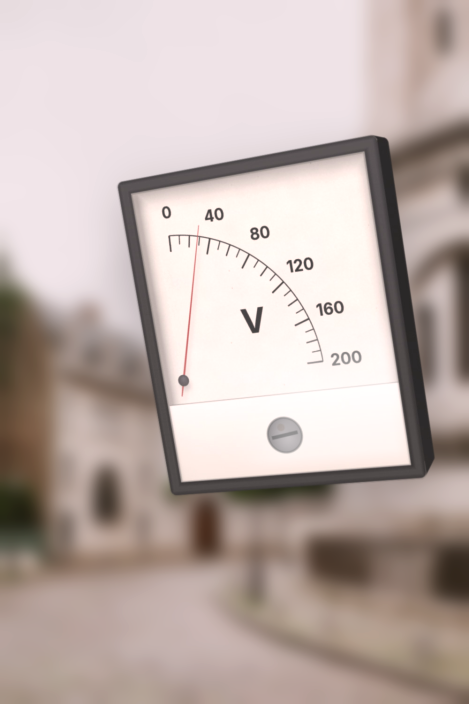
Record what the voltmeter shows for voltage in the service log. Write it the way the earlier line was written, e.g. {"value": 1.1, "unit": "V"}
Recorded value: {"value": 30, "unit": "V"}
